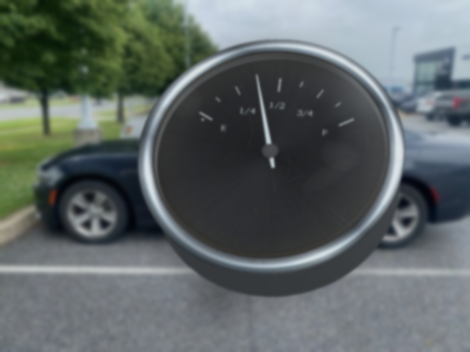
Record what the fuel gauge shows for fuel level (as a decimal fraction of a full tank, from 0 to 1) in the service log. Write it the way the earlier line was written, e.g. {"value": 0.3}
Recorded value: {"value": 0.375}
